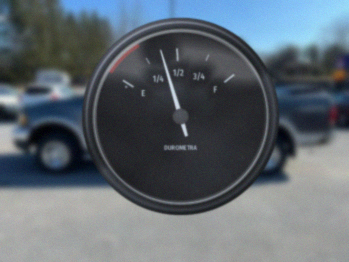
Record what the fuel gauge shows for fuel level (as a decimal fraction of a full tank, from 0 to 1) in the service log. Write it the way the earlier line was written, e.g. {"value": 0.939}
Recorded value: {"value": 0.375}
